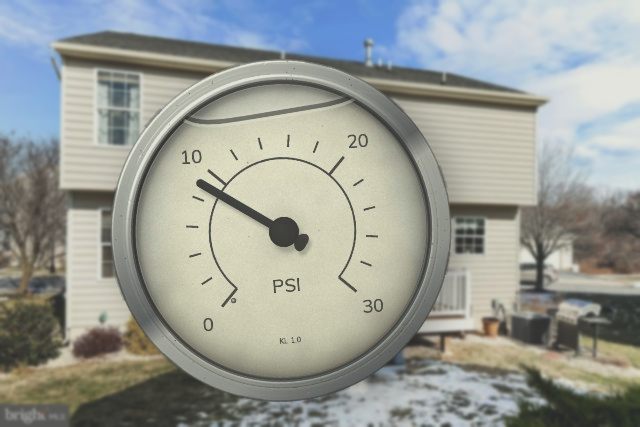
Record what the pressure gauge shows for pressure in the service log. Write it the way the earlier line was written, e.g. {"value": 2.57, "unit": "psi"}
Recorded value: {"value": 9, "unit": "psi"}
